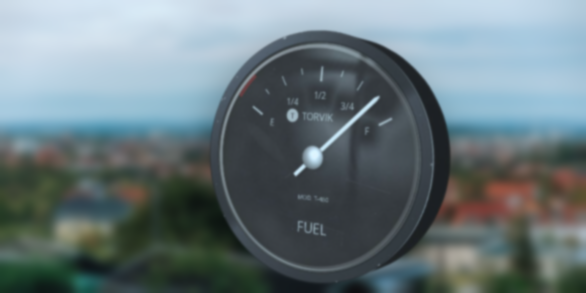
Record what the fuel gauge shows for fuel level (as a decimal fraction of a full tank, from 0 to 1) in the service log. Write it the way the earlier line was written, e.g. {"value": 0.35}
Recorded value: {"value": 0.875}
